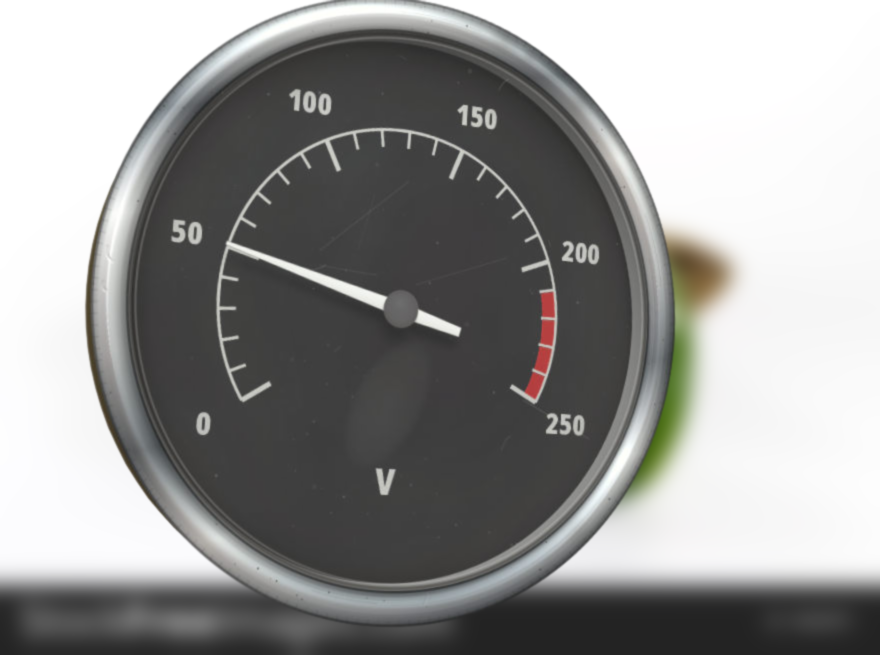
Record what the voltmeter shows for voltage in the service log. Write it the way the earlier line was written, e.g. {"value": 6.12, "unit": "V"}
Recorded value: {"value": 50, "unit": "V"}
